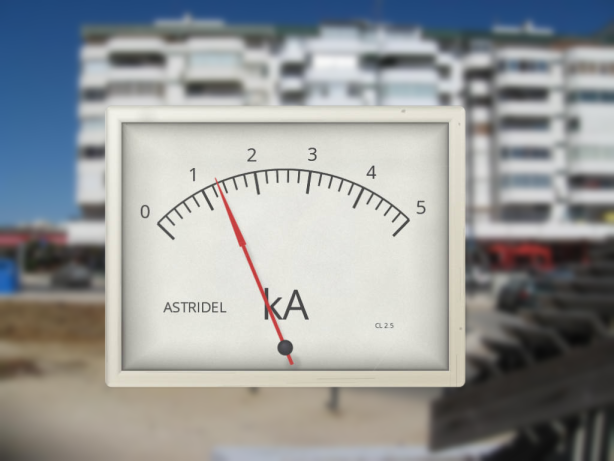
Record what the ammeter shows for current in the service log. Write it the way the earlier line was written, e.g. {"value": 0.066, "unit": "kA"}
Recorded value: {"value": 1.3, "unit": "kA"}
